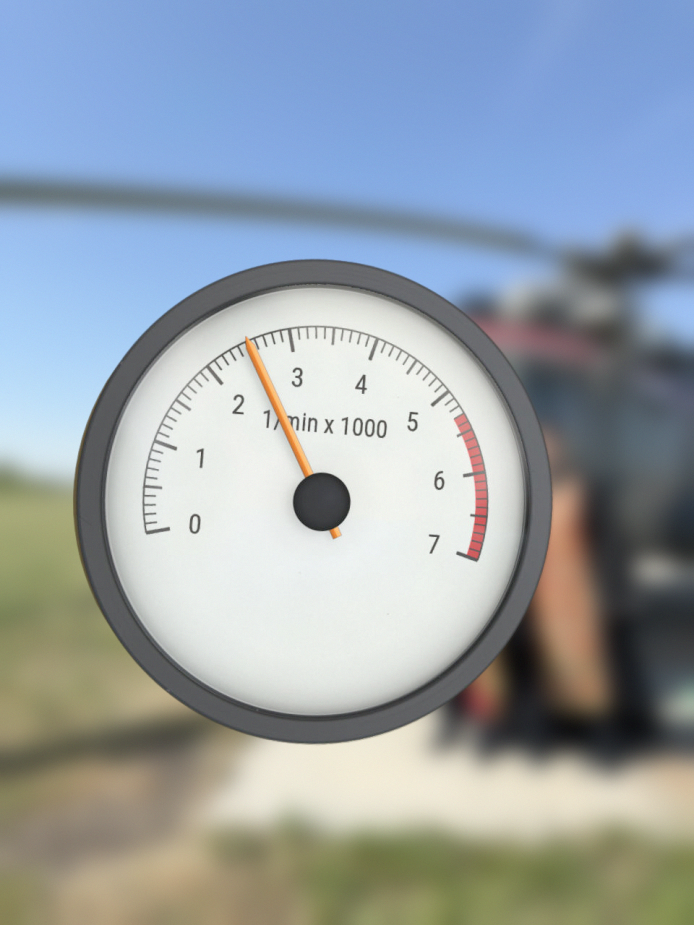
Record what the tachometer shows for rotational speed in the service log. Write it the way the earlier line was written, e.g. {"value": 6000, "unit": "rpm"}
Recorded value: {"value": 2500, "unit": "rpm"}
